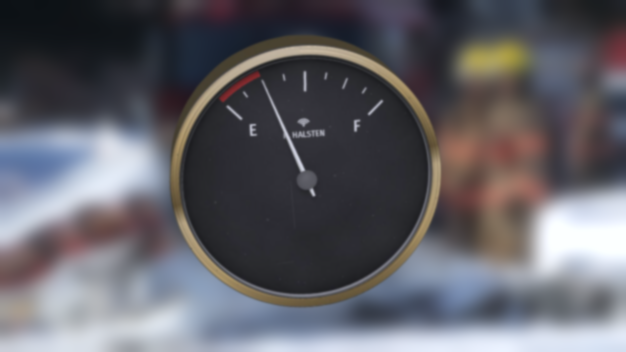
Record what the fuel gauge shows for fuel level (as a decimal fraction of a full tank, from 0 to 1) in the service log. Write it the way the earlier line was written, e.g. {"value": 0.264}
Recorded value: {"value": 0.25}
